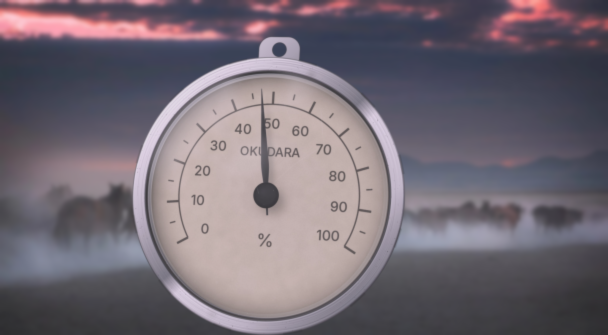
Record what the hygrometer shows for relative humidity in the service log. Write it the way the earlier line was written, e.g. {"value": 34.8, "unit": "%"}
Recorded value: {"value": 47.5, "unit": "%"}
